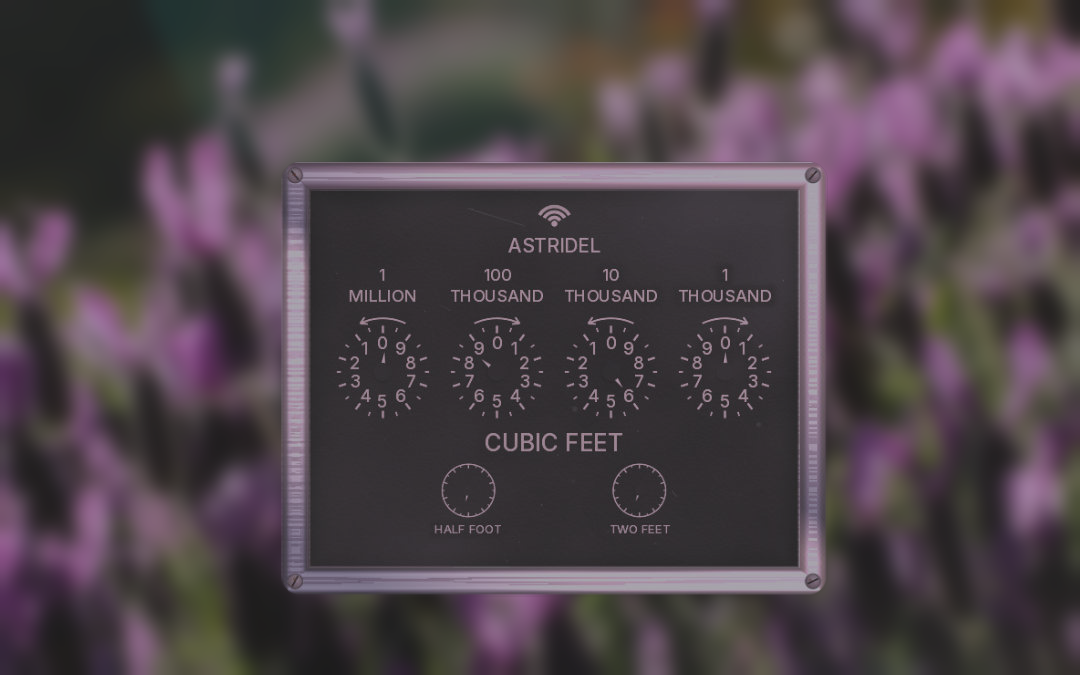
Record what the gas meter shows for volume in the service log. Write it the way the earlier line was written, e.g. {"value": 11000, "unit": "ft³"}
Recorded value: {"value": 986000, "unit": "ft³"}
